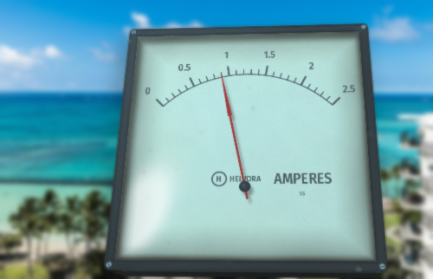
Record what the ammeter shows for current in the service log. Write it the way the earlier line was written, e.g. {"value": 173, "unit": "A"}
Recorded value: {"value": 0.9, "unit": "A"}
